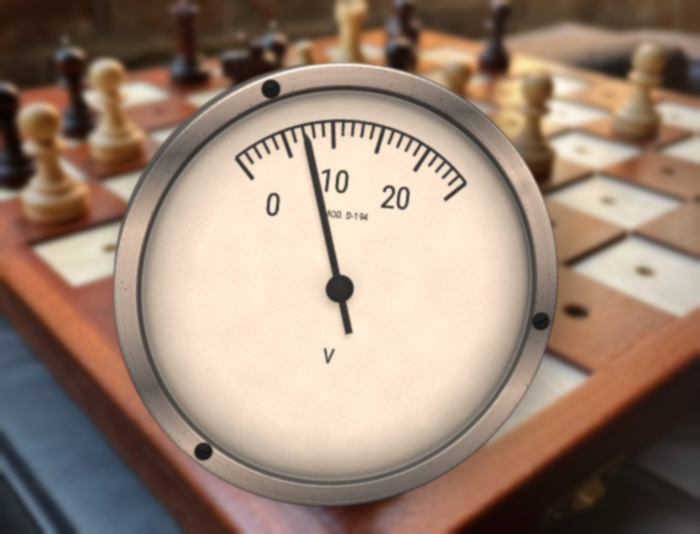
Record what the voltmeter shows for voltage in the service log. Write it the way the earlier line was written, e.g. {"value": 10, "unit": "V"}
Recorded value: {"value": 7, "unit": "V"}
